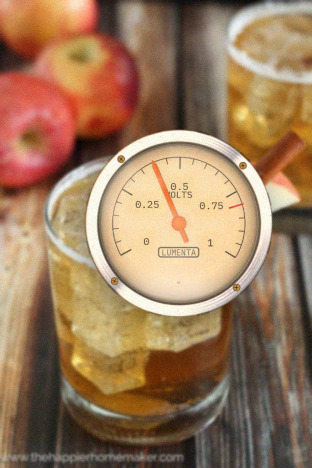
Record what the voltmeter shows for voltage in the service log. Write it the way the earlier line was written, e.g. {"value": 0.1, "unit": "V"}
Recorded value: {"value": 0.4, "unit": "V"}
